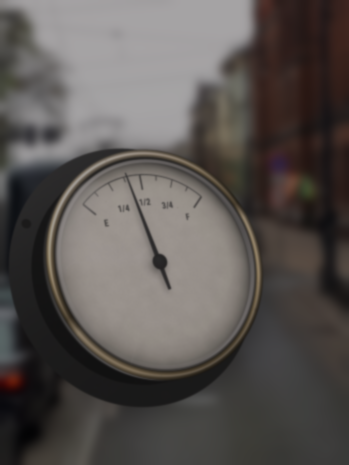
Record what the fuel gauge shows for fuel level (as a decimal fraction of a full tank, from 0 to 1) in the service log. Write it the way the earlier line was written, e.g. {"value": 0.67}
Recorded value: {"value": 0.375}
